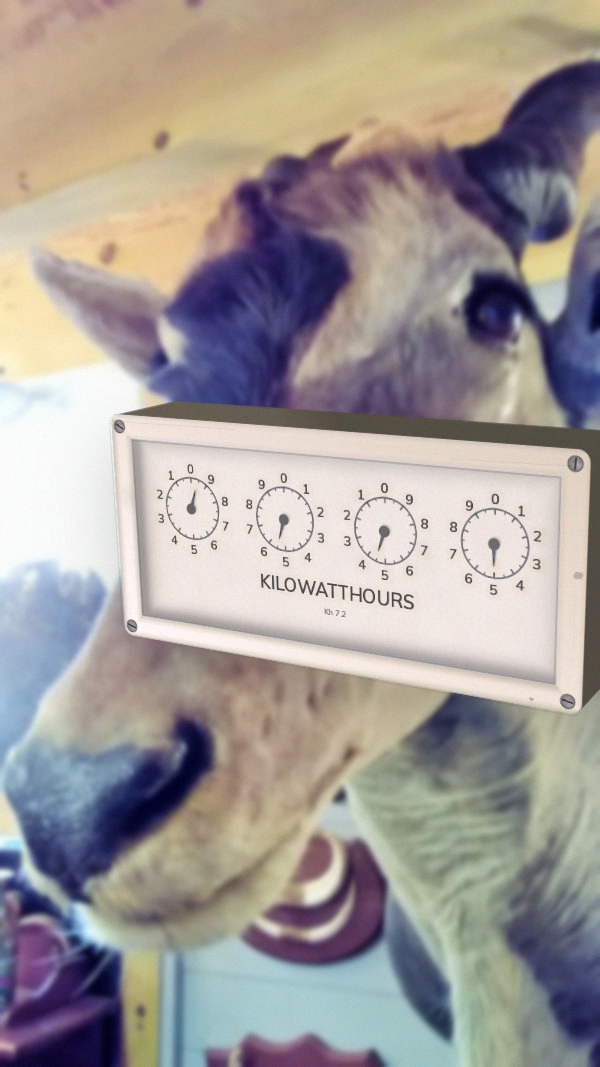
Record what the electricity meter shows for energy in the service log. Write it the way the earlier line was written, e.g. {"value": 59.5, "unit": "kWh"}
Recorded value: {"value": 9545, "unit": "kWh"}
